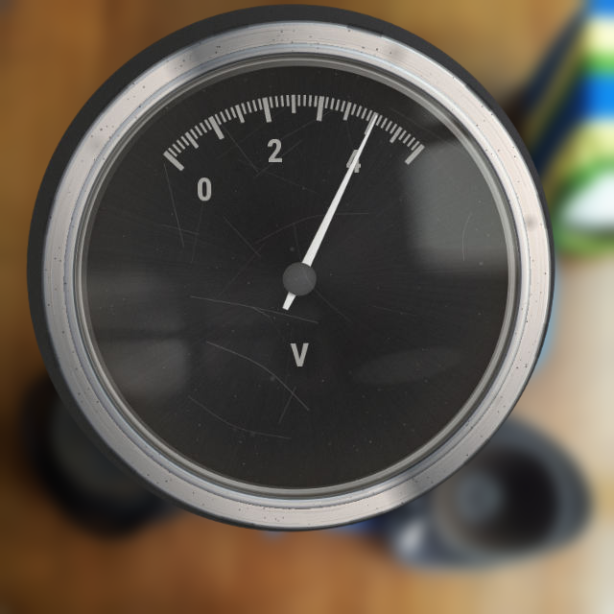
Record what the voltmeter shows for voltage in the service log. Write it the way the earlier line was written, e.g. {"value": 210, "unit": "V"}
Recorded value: {"value": 4, "unit": "V"}
